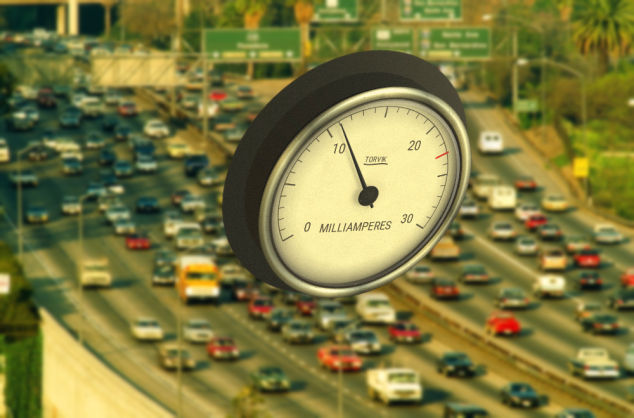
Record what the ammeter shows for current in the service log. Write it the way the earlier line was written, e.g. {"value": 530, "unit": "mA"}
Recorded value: {"value": 11, "unit": "mA"}
